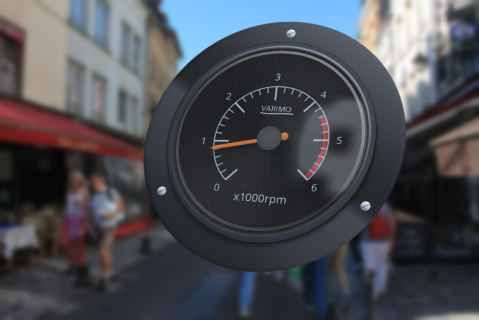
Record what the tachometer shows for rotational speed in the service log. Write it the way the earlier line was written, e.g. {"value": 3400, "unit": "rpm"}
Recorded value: {"value": 800, "unit": "rpm"}
